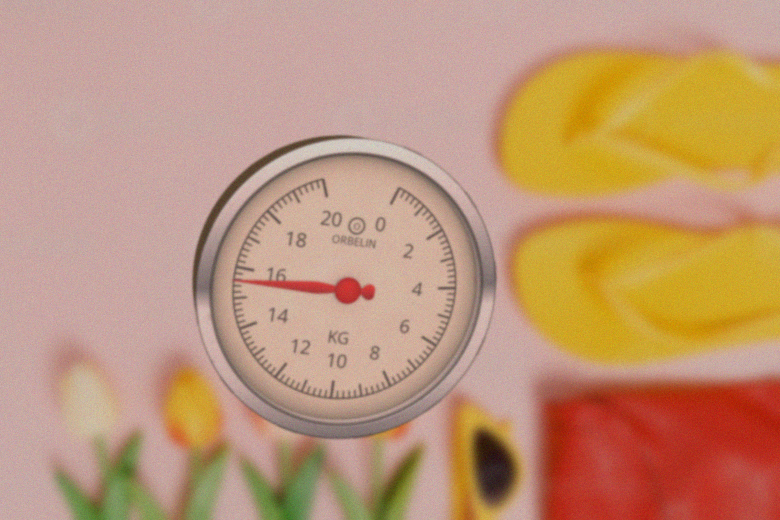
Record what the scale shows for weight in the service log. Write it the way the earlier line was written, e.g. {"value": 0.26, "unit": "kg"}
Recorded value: {"value": 15.6, "unit": "kg"}
